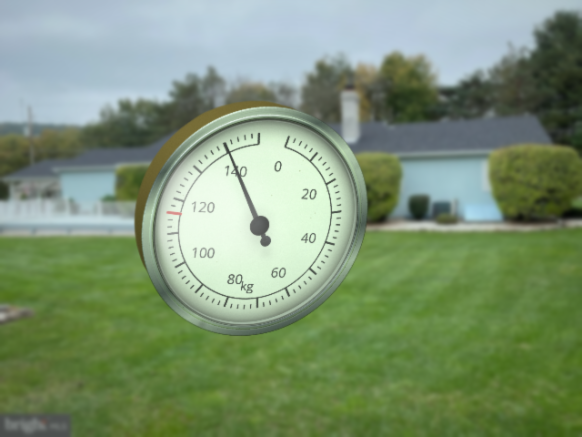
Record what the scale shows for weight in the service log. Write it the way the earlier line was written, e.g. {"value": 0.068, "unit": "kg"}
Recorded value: {"value": 140, "unit": "kg"}
